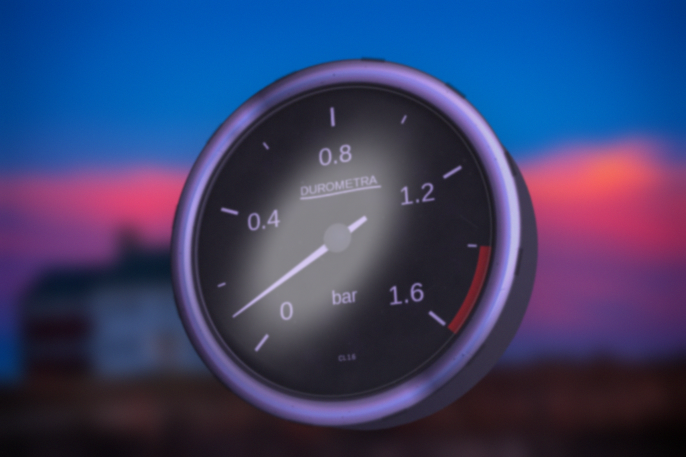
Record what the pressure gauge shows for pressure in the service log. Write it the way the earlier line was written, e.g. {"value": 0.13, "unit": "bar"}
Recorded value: {"value": 0.1, "unit": "bar"}
